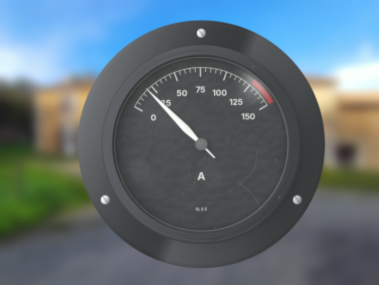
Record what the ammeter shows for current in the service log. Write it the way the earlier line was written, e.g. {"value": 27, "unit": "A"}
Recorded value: {"value": 20, "unit": "A"}
